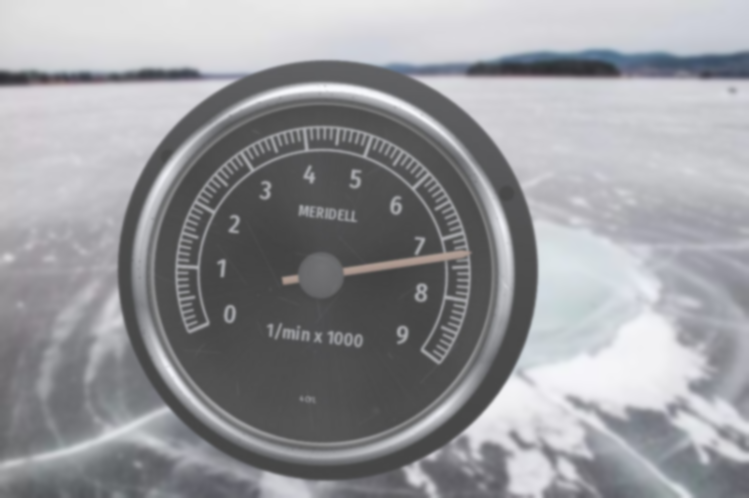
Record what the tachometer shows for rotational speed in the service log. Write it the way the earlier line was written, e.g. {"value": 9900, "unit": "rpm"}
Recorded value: {"value": 7300, "unit": "rpm"}
